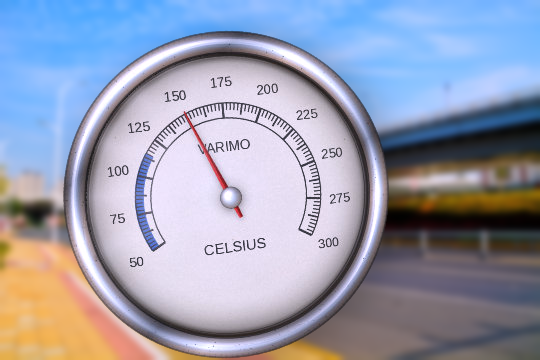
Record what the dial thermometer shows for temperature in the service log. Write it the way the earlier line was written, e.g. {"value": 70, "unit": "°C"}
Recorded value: {"value": 150, "unit": "°C"}
